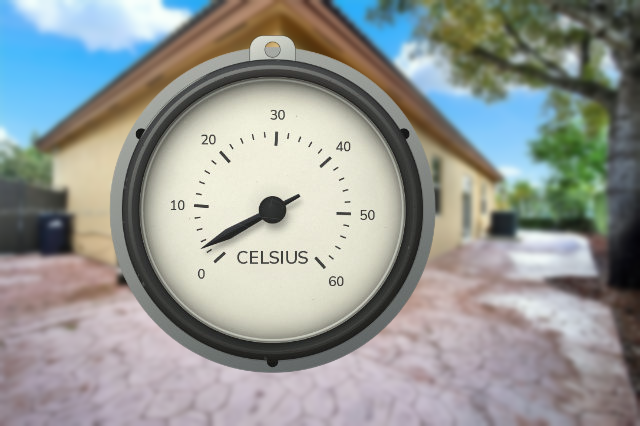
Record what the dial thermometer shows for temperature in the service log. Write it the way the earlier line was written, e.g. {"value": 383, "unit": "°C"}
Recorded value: {"value": 3, "unit": "°C"}
